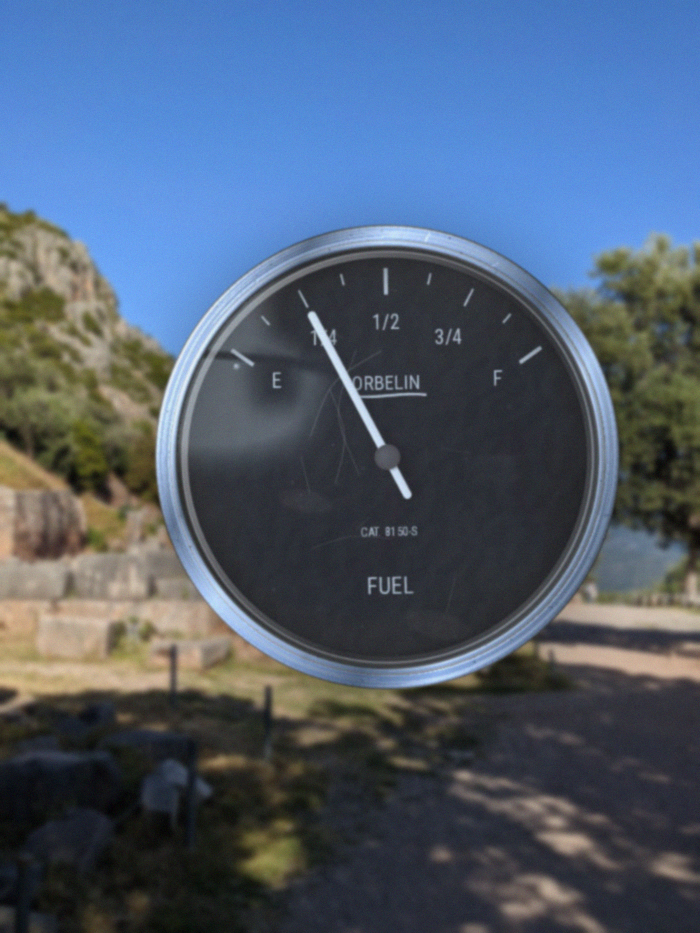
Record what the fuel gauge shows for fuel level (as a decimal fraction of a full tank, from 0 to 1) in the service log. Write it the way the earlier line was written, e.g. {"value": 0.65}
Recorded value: {"value": 0.25}
